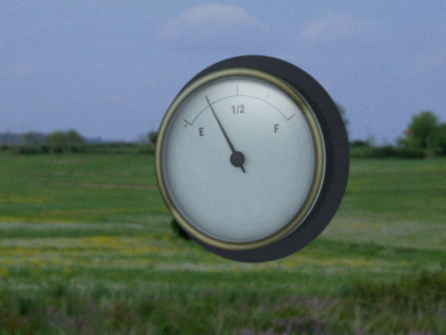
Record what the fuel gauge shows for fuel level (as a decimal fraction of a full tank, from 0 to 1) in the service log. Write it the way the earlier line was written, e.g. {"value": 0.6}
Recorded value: {"value": 0.25}
